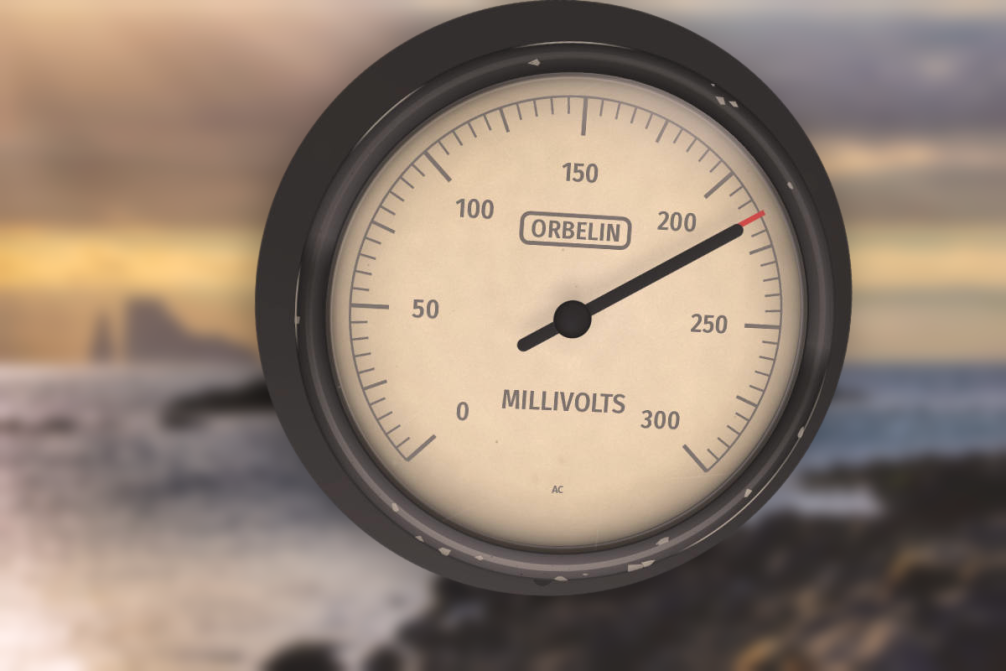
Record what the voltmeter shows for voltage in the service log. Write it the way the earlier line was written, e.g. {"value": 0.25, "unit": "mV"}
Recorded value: {"value": 215, "unit": "mV"}
